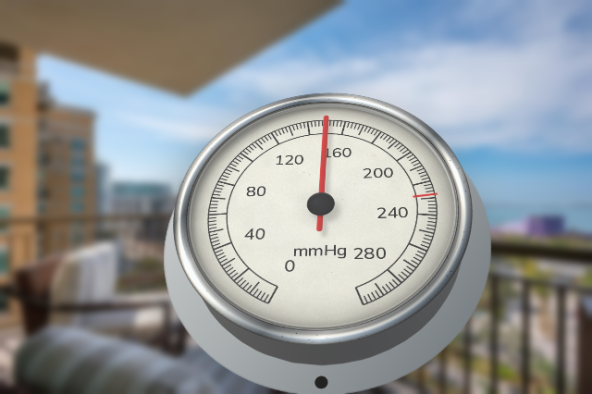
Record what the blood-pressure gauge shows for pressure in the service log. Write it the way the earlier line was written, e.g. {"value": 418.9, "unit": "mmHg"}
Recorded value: {"value": 150, "unit": "mmHg"}
